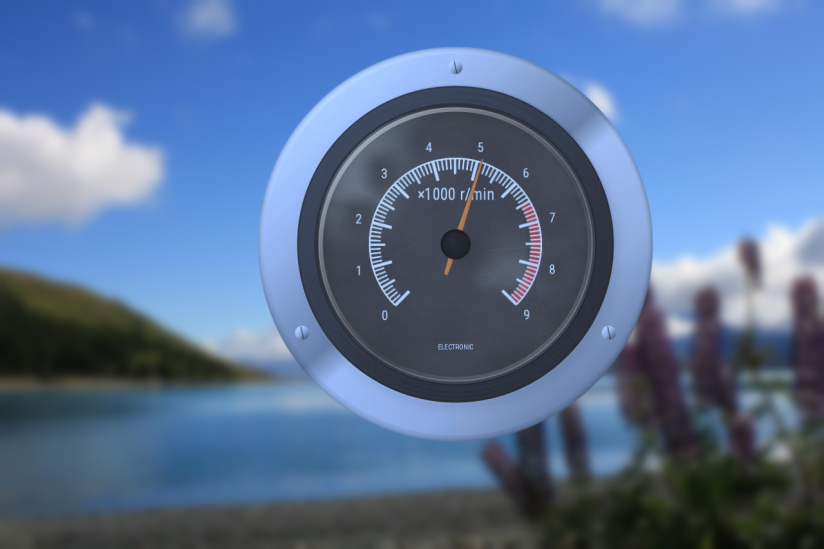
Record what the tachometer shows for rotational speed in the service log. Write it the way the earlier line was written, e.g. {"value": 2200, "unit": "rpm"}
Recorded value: {"value": 5100, "unit": "rpm"}
